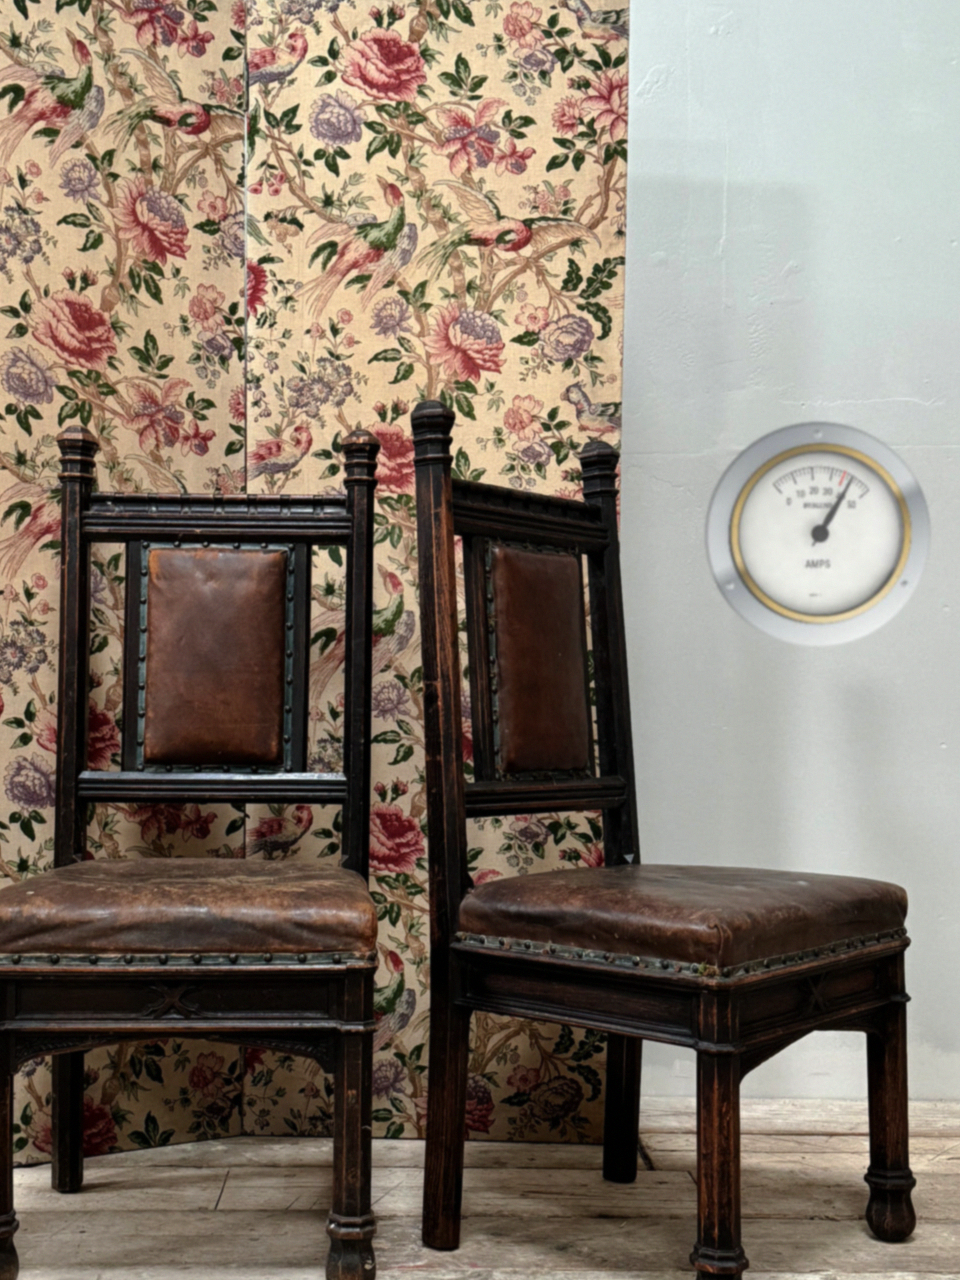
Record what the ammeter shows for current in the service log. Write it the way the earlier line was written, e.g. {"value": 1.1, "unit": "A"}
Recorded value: {"value": 40, "unit": "A"}
